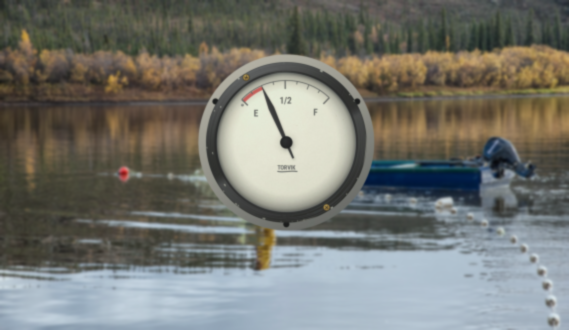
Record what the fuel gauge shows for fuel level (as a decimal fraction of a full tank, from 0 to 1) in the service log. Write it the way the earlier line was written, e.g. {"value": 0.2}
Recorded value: {"value": 0.25}
